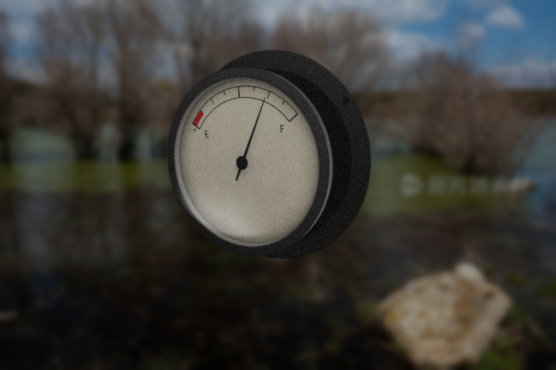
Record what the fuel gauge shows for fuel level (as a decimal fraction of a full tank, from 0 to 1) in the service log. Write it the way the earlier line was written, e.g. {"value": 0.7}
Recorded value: {"value": 0.75}
